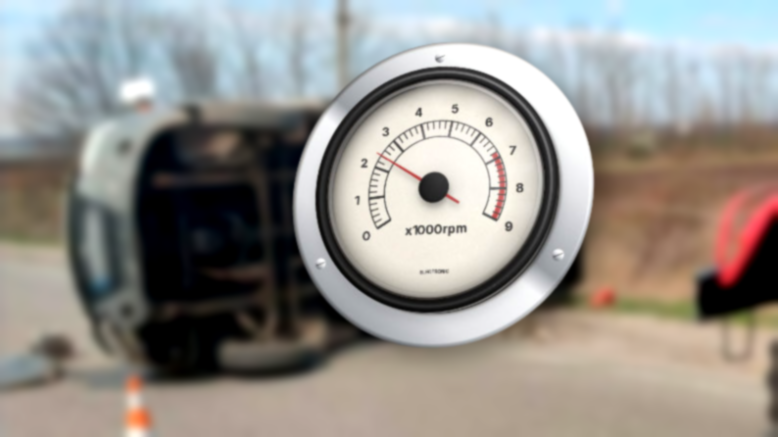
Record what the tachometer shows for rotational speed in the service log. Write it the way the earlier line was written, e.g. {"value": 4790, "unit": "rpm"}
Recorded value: {"value": 2400, "unit": "rpm"}
